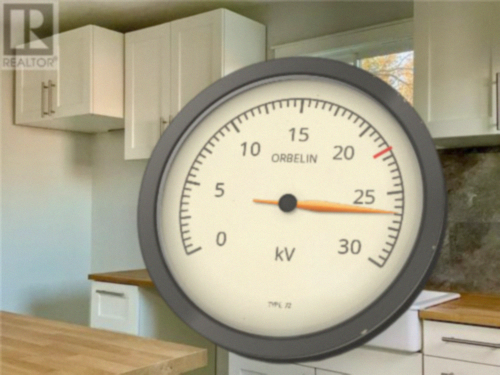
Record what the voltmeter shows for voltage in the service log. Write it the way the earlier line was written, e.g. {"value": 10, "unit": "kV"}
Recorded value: {"value": 26.5, "unit": "kV"}
